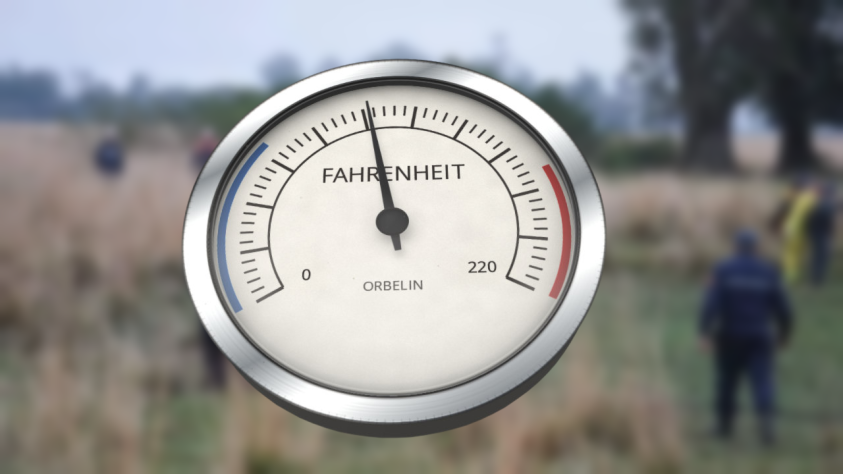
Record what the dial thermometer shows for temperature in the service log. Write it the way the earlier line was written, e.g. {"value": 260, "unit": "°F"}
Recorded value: {"value": 102, "unit": "°F"}
